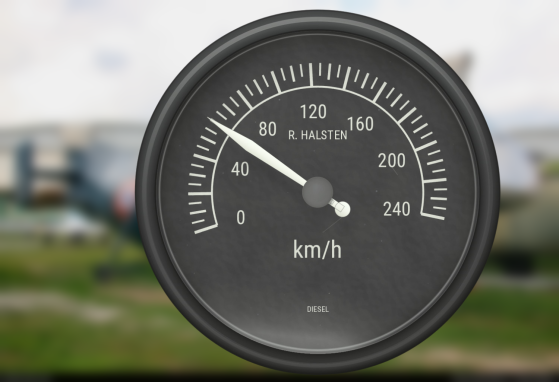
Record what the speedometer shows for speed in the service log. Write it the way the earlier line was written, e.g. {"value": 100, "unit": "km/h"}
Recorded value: {"value": 60, "unit": "km/h"}
